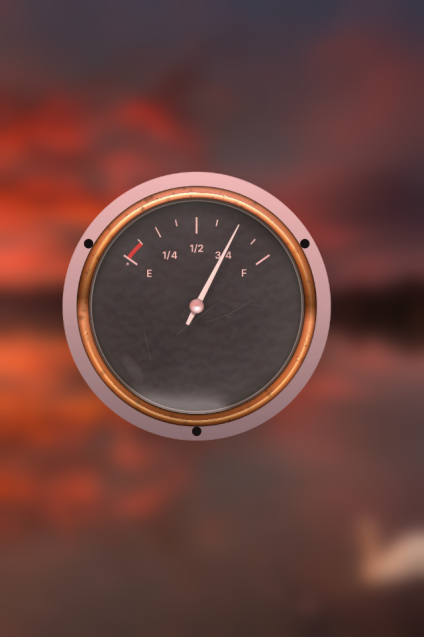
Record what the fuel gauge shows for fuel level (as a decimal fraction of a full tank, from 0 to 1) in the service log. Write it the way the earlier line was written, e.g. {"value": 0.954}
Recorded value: {"value": 0.75}
